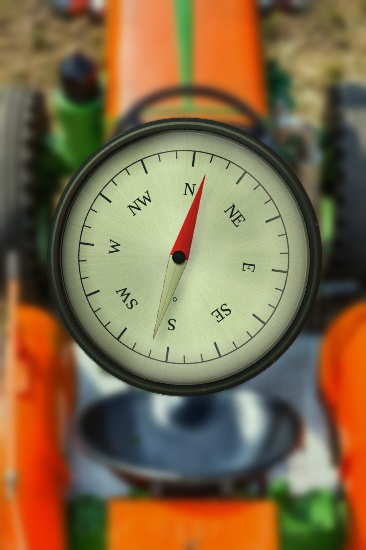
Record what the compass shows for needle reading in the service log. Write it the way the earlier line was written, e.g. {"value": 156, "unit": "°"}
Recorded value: {"value": 10, "unit": "°"}
